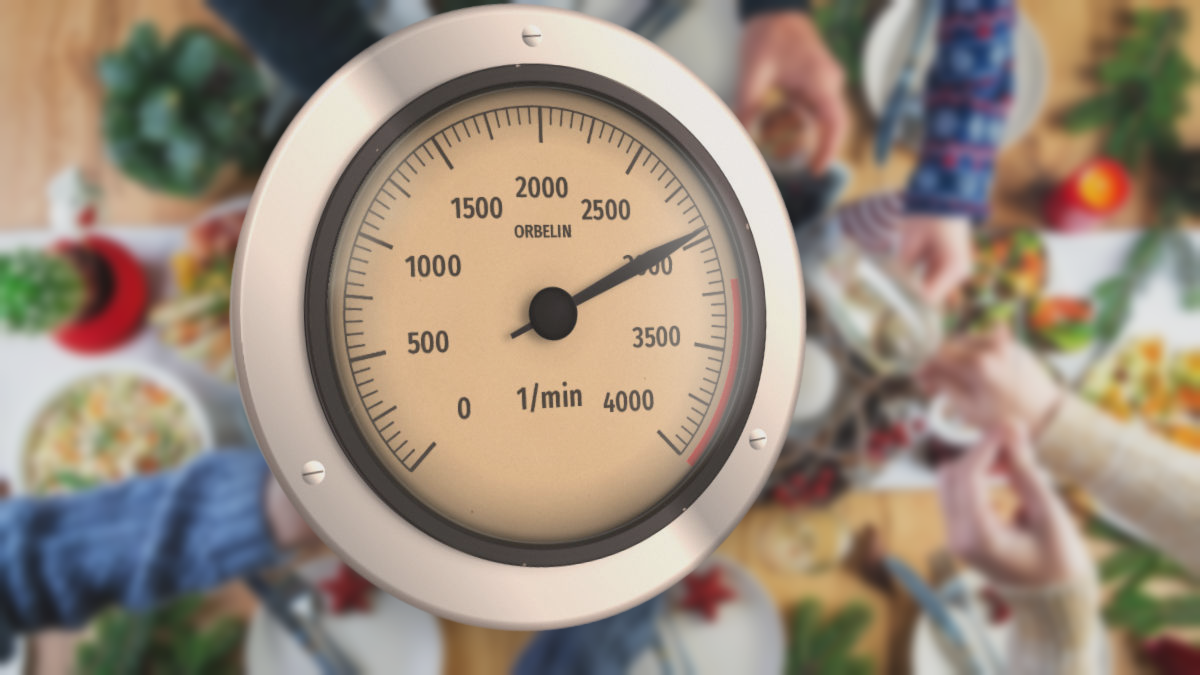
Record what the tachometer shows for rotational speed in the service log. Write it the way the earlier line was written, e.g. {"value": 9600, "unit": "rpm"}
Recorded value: {"value": 2950, "unit": "rpm"}
